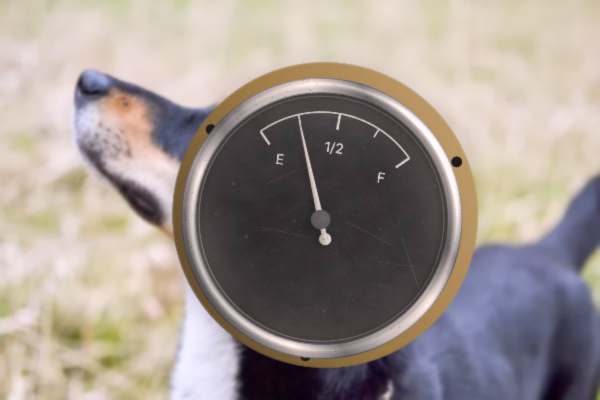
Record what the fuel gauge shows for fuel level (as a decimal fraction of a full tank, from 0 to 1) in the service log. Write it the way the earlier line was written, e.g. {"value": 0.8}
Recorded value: {"value": 0.25}
